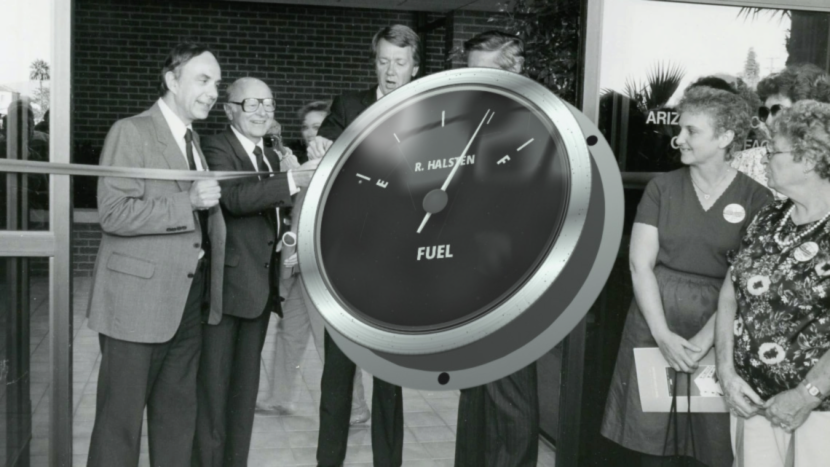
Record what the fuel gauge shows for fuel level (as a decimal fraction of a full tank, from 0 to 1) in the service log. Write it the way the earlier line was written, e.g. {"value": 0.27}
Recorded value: {"value": 0.75}
